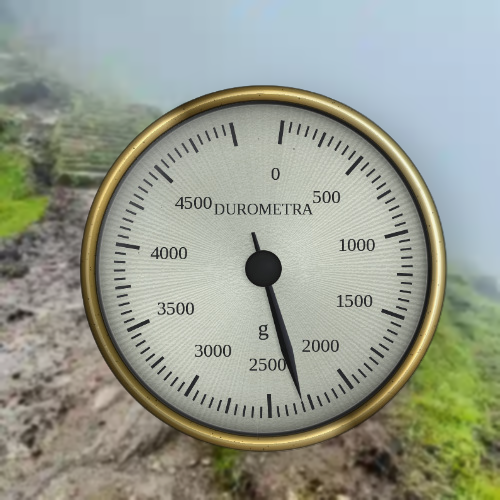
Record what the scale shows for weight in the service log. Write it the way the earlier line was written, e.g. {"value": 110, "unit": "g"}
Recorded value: {"value": 2300, "unit": "g"}
